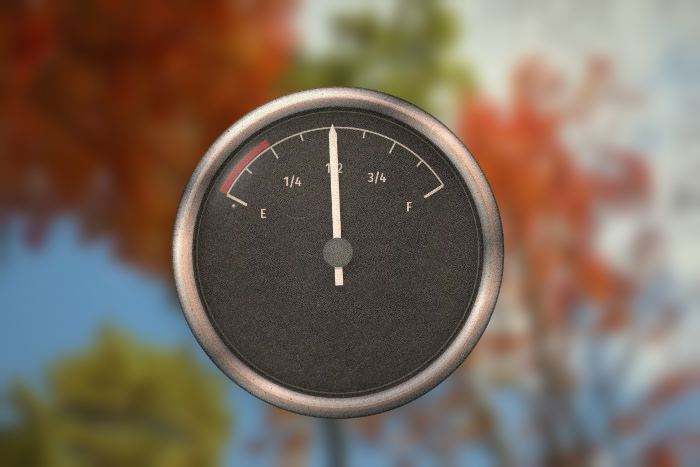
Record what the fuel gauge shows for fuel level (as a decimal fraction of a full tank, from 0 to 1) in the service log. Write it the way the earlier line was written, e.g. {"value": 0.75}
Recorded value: {"value": 0.5}
